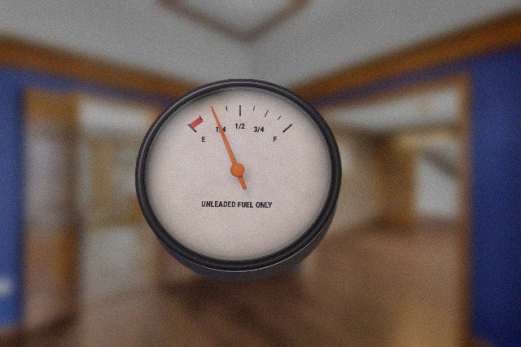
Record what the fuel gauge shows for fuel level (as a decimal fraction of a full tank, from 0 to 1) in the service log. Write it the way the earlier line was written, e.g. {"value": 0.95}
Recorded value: {"value": 0.25}
